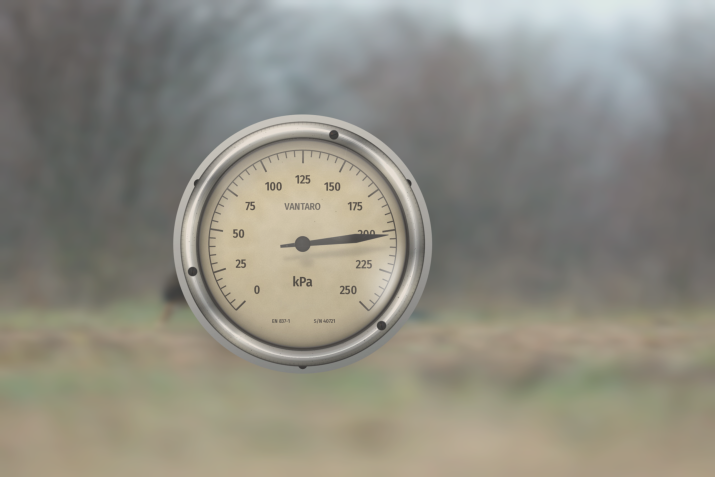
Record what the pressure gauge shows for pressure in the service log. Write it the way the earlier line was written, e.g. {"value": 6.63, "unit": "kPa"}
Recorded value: {"value": 202.5, "unit": "kPa"}
